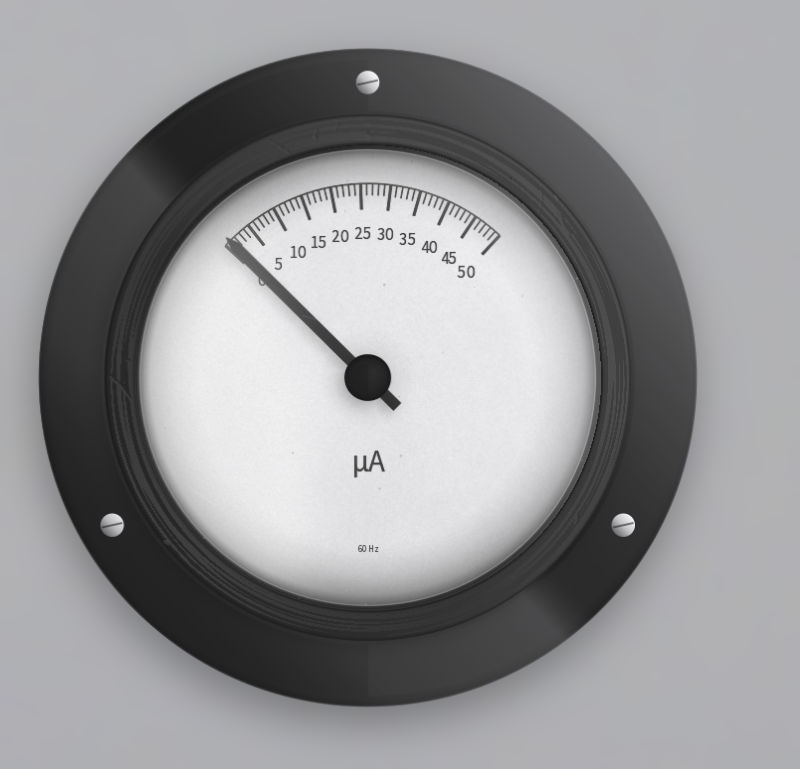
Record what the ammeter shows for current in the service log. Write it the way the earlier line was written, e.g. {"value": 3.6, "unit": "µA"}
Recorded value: {"value": 1, "unit": "µA"}
